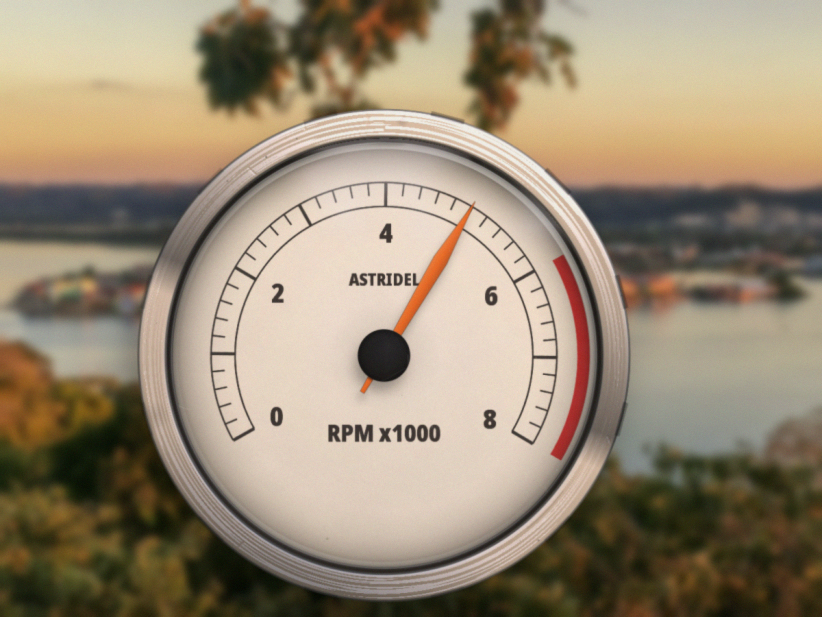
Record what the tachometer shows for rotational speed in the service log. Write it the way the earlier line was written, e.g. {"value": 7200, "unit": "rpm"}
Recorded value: {"value": 5000, "unit": "rpm"}
